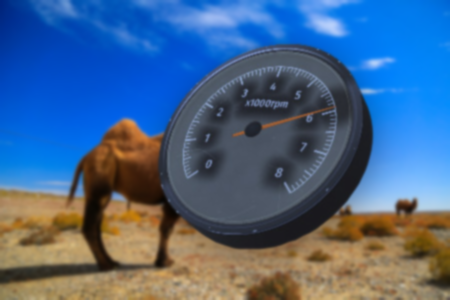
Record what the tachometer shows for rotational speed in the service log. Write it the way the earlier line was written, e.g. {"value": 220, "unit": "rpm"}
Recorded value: {"value": 6000, "unit": "rpm"}
